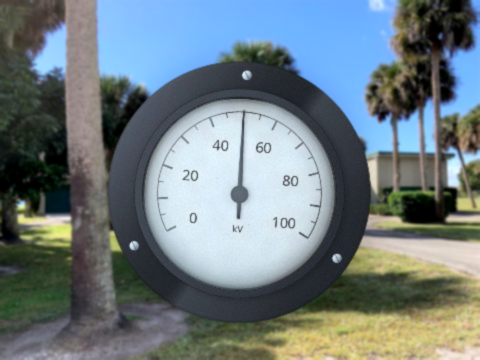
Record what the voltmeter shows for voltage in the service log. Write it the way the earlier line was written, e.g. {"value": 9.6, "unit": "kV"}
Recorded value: {"value": 50, "unit": "kV"}
